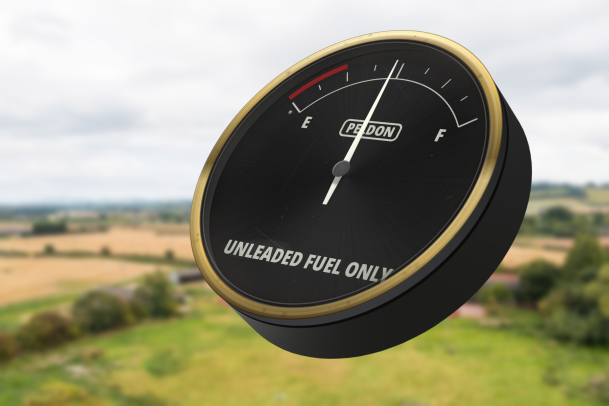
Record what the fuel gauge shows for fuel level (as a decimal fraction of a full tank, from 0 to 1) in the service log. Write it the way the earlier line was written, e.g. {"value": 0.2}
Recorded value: {"value": 0.5}
